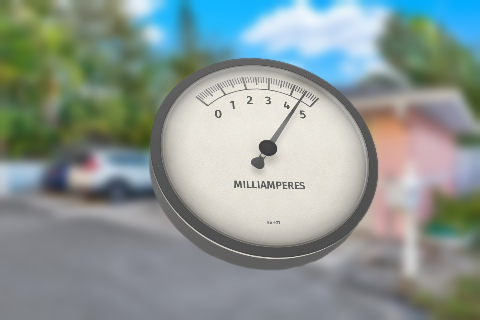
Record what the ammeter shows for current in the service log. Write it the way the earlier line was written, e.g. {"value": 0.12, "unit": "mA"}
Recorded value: {"value": 4.5, "unit": "mA"}
